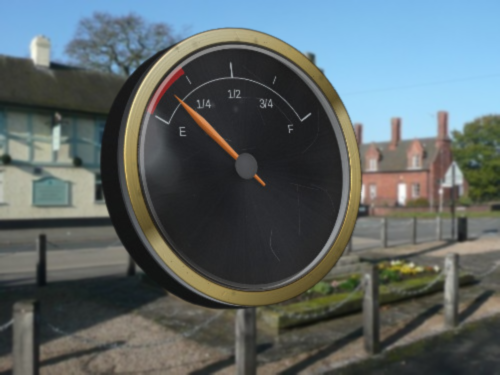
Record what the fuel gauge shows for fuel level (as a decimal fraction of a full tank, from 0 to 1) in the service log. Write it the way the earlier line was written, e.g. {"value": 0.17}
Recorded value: {"value": 0.125}
